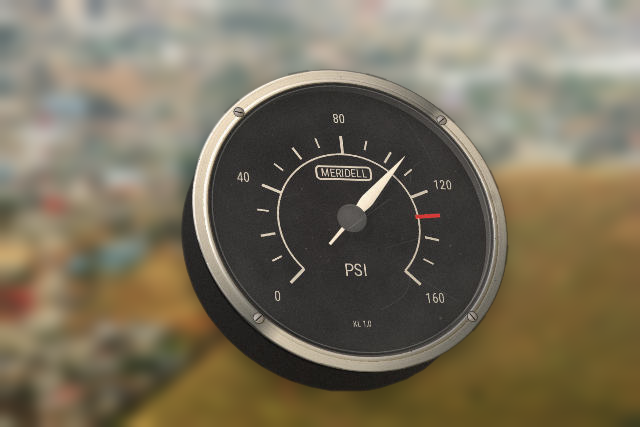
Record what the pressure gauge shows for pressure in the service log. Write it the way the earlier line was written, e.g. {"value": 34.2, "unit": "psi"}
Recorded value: {"value": 105, "unit": "psi"}
